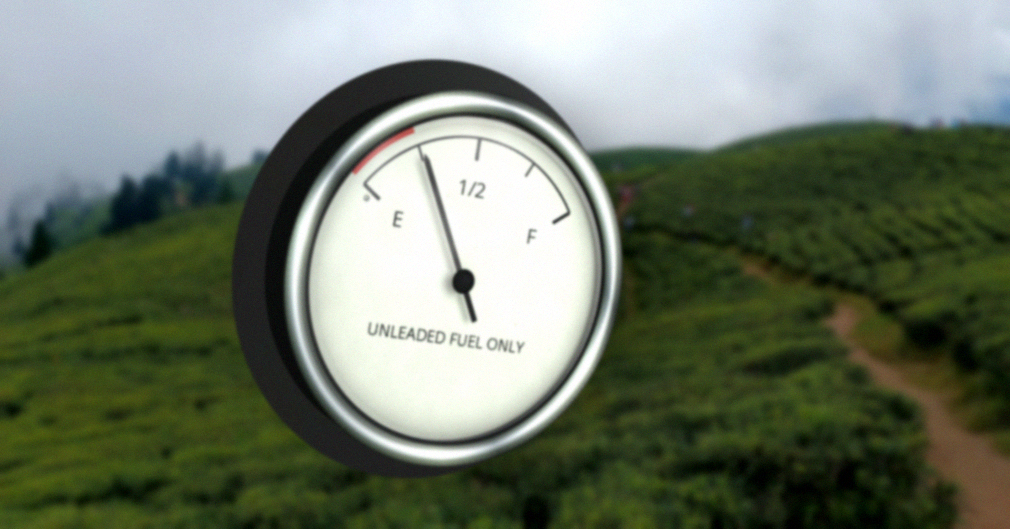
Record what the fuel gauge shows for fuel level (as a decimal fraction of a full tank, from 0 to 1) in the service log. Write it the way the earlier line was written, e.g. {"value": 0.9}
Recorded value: {"value": 0.25}
